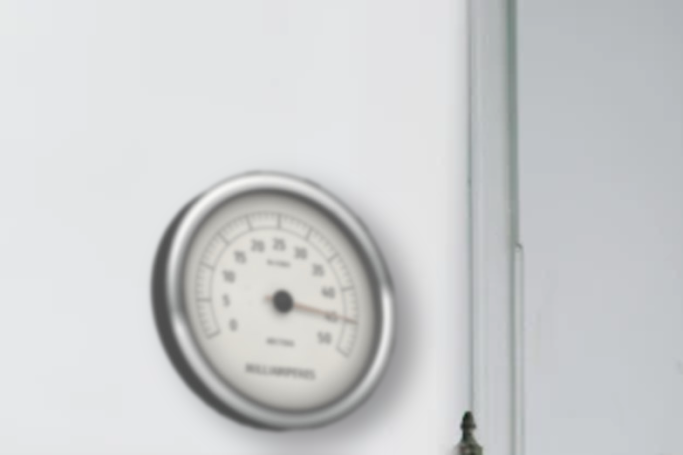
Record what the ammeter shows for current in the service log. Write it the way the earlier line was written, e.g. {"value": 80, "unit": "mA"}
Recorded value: {"value": 45, "unit": "mA"}
